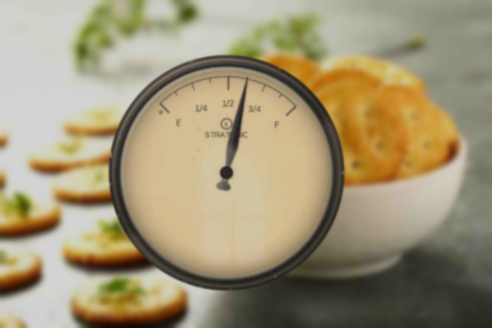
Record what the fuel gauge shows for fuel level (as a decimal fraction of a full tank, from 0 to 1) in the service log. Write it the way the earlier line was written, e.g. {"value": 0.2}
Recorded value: {"value": 0.625}
